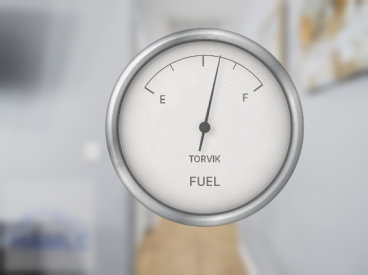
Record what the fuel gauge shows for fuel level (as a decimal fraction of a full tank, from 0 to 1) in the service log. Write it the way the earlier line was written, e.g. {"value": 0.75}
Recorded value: {"value": 0.625}
